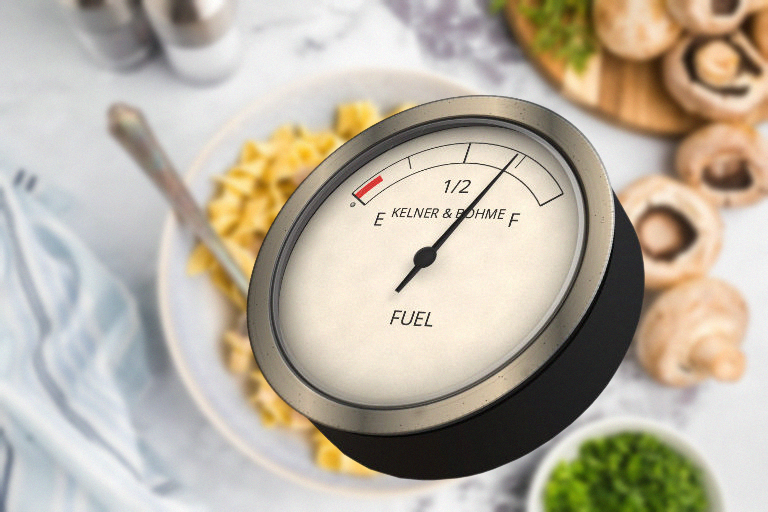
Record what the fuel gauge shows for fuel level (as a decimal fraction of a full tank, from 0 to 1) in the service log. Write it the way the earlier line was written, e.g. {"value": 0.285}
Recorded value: {"value": 0.75}
